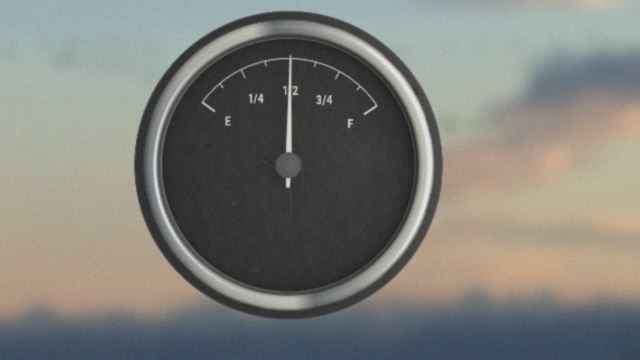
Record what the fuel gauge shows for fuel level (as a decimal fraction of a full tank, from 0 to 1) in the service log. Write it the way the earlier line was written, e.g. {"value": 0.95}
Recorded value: {"value": 0.5}
